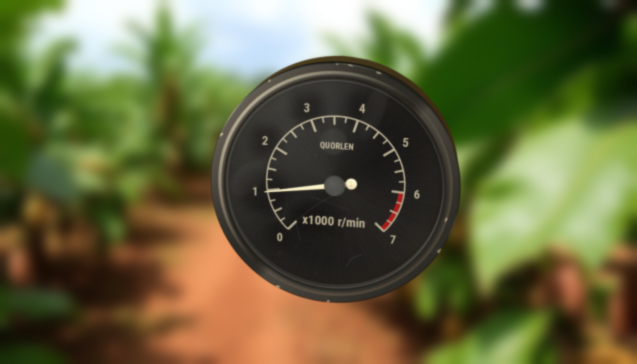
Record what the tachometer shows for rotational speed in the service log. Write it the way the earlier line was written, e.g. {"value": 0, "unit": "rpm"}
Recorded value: {"value": 1000, "unit": "rpm"}
